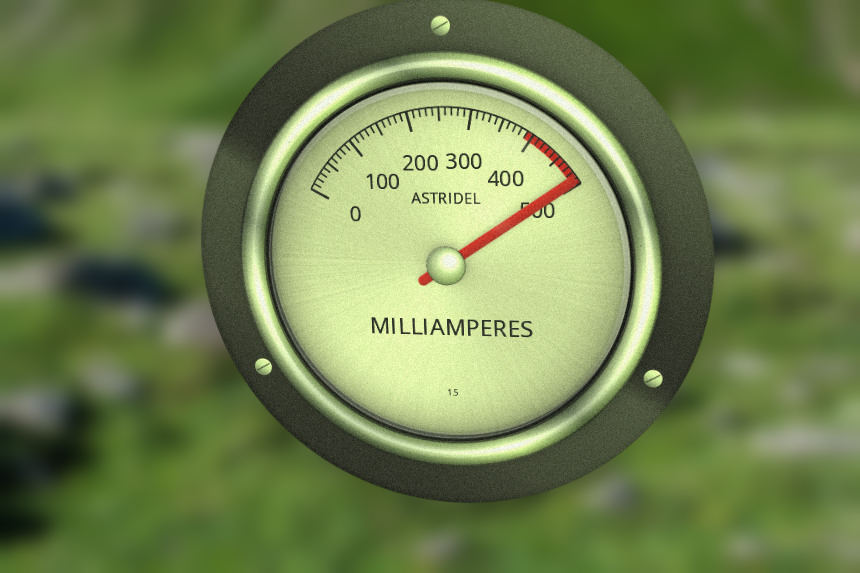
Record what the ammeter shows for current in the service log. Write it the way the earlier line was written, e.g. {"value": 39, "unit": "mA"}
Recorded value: {"value": 490, "unit": "mA"}
